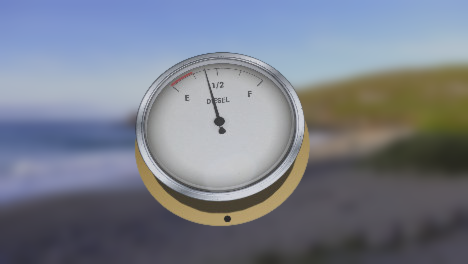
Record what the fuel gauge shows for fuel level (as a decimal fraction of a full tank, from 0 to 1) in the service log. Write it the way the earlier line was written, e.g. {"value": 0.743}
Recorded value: {"value": 0.375}
